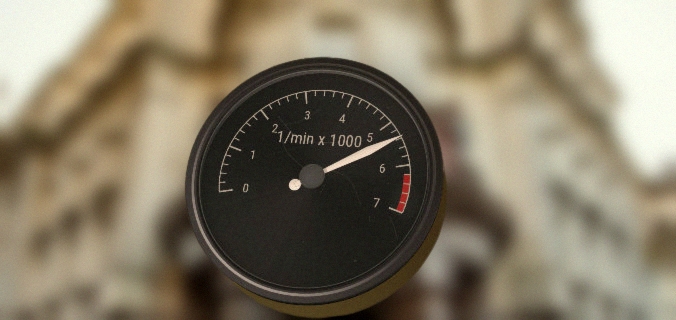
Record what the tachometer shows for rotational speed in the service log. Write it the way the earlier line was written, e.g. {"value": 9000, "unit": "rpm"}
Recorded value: {"value": 5400, "unit": "rpm"}
